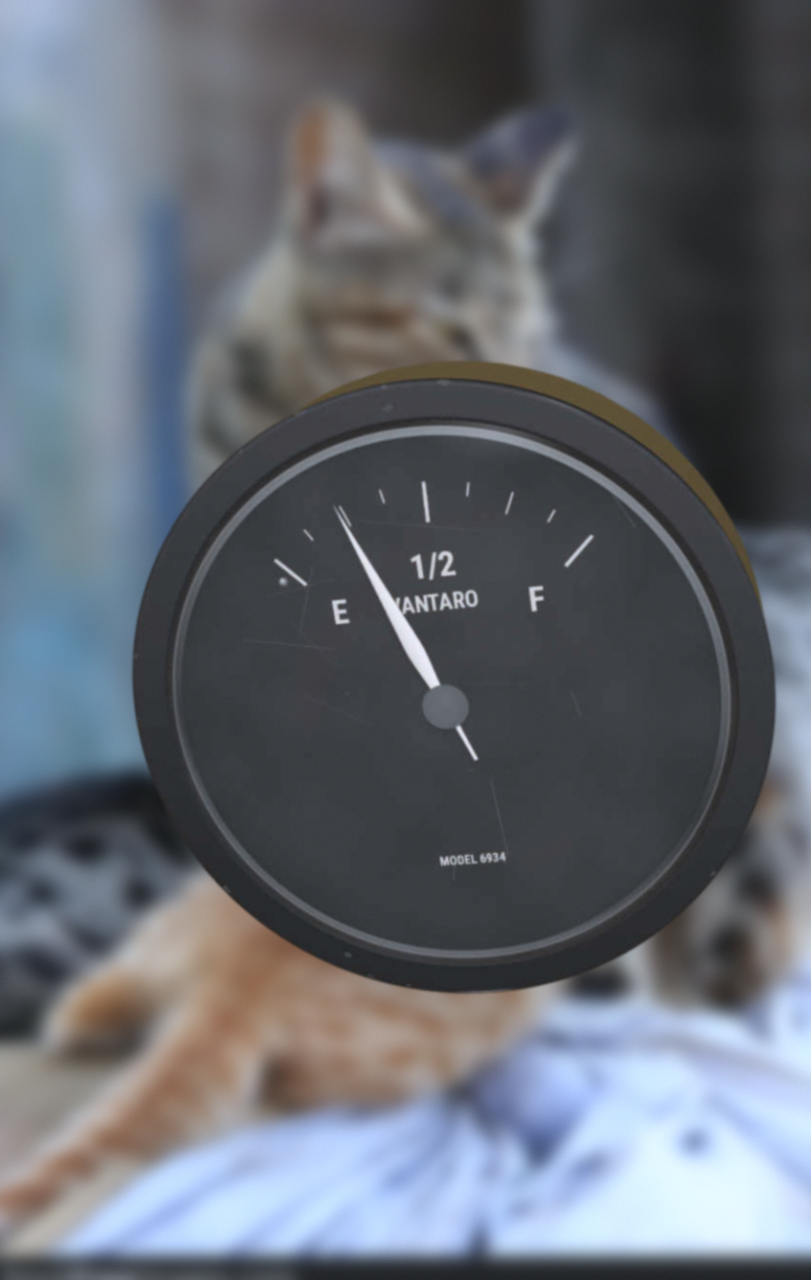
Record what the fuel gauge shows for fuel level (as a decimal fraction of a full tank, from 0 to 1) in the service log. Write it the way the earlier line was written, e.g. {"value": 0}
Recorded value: {"value": 0.25}
